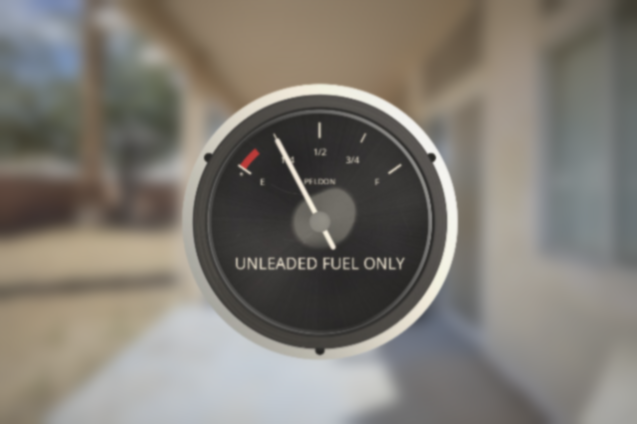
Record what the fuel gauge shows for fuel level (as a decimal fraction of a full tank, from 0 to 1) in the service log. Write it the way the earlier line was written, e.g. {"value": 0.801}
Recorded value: {"value": 0.25}
